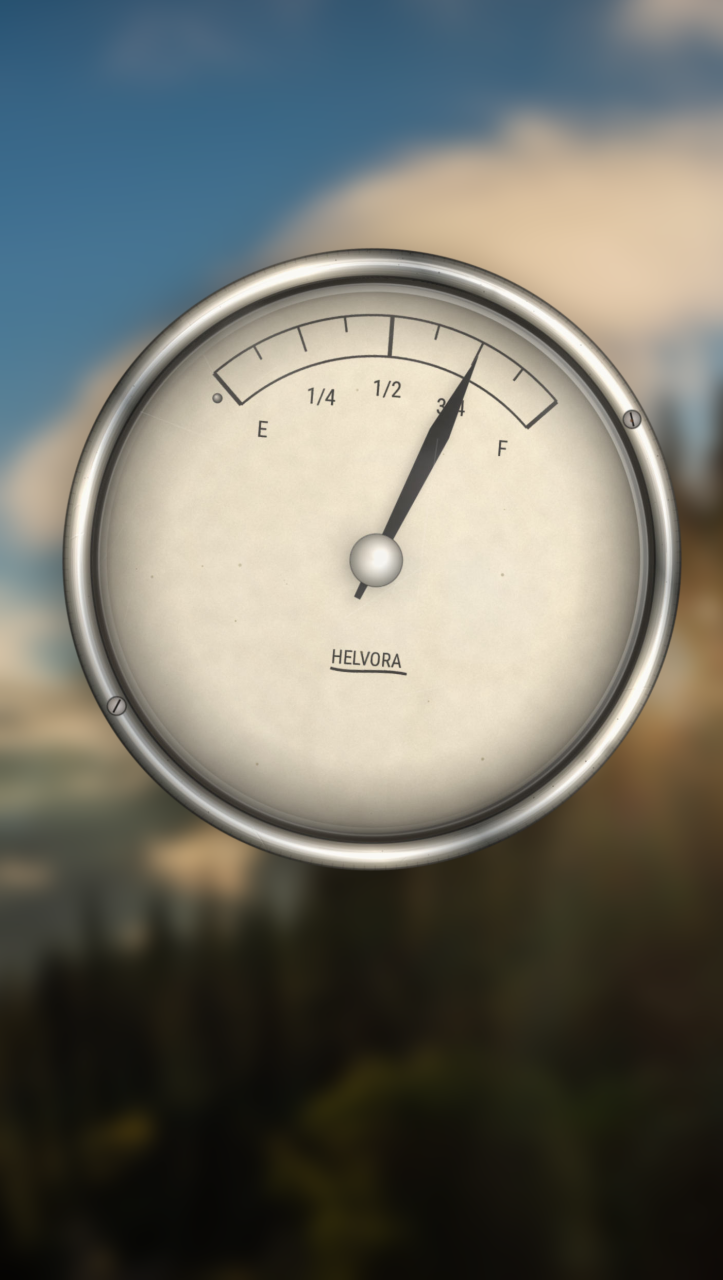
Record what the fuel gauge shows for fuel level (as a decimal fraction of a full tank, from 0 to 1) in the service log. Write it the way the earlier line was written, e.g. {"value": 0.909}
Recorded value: {"value": 0.75}
